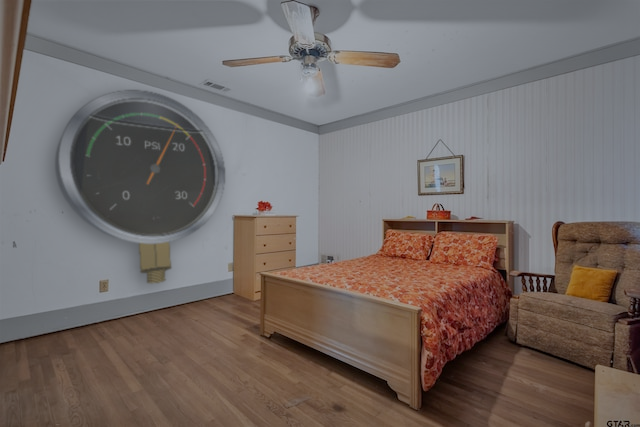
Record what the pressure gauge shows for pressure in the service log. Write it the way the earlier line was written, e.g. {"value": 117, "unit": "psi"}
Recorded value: {"value": 18, "unit": "psi"}
